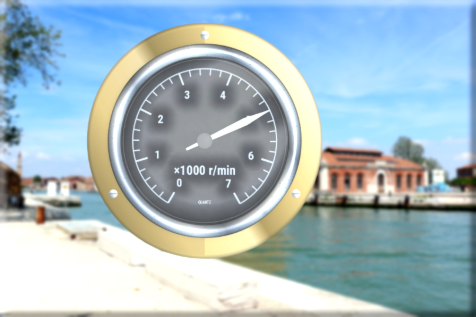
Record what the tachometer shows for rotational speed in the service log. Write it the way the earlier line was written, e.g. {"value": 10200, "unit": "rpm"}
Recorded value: {"value": 5000, "unit": "rpm"}
